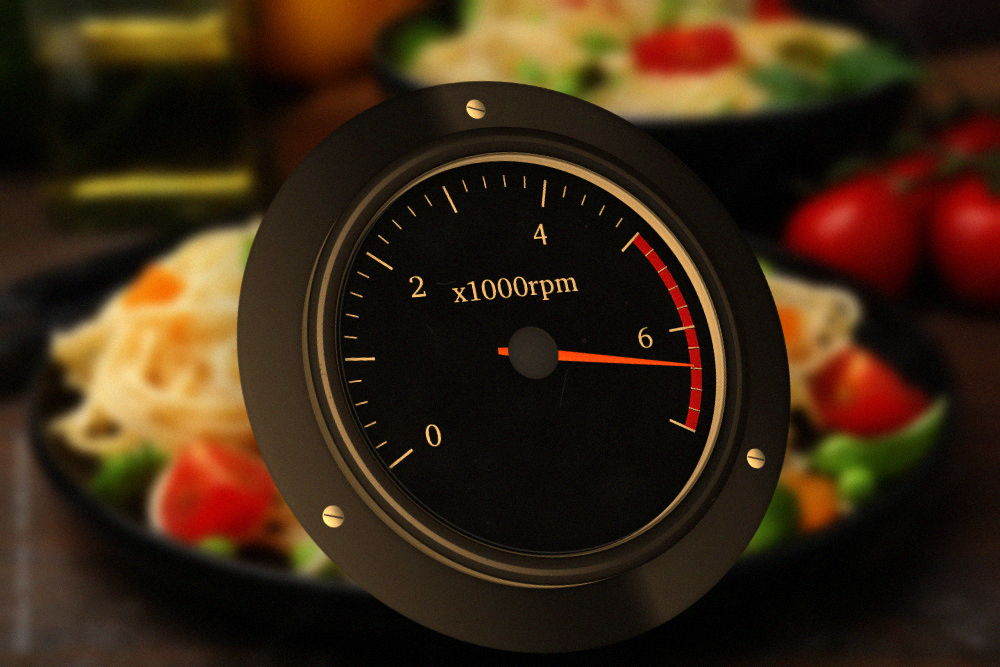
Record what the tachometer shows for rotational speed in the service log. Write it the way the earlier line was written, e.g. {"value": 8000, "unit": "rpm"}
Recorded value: {"value": 6400, "unit": "rpm"}
